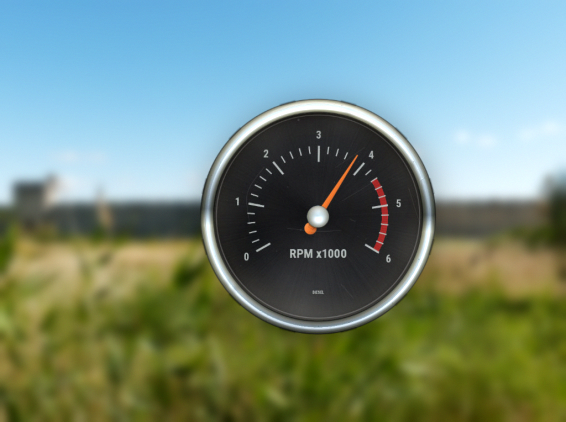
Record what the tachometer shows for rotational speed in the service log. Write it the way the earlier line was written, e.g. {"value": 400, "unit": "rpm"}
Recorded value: {"value": 3800, "unit": "rpm"}
